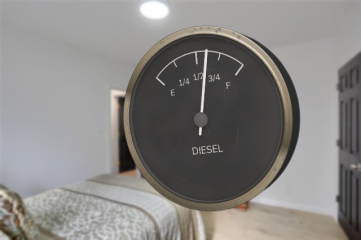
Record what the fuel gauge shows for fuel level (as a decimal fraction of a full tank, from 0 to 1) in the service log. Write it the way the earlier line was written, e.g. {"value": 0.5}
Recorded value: {"value": 0.625}
